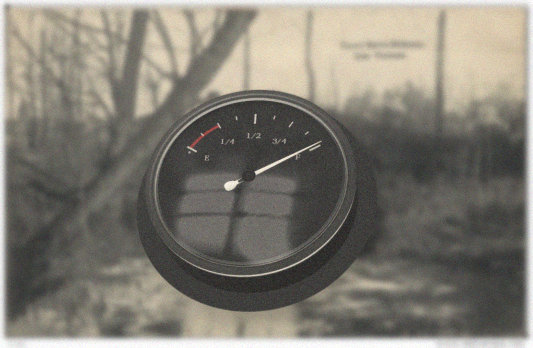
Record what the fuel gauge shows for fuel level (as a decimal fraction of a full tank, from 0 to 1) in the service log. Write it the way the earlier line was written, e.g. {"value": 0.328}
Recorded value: {"value": 1}
